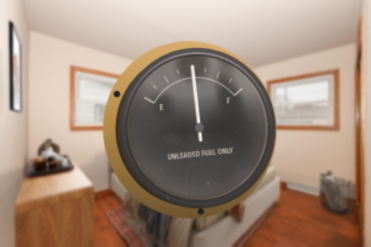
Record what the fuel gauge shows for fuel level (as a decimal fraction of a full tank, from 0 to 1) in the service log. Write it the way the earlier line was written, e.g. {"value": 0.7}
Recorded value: {"value": 0.5}
